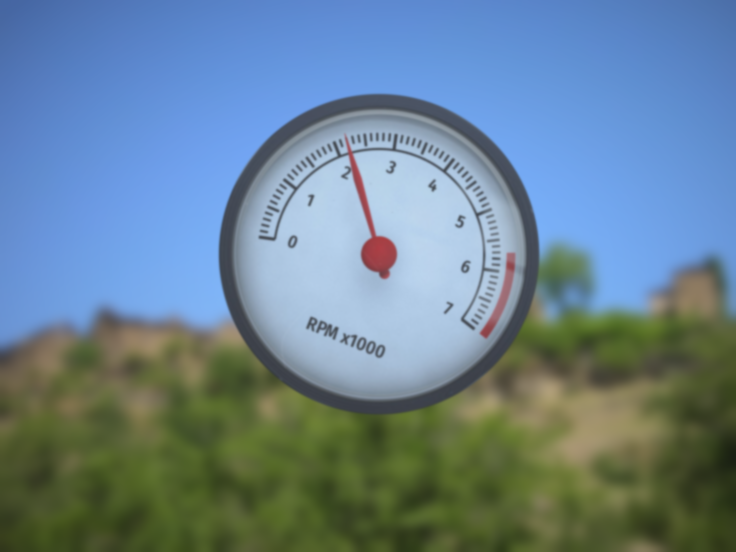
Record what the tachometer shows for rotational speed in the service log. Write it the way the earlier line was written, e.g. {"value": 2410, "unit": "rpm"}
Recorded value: {"value": 2200, "unit": "rpm"}
